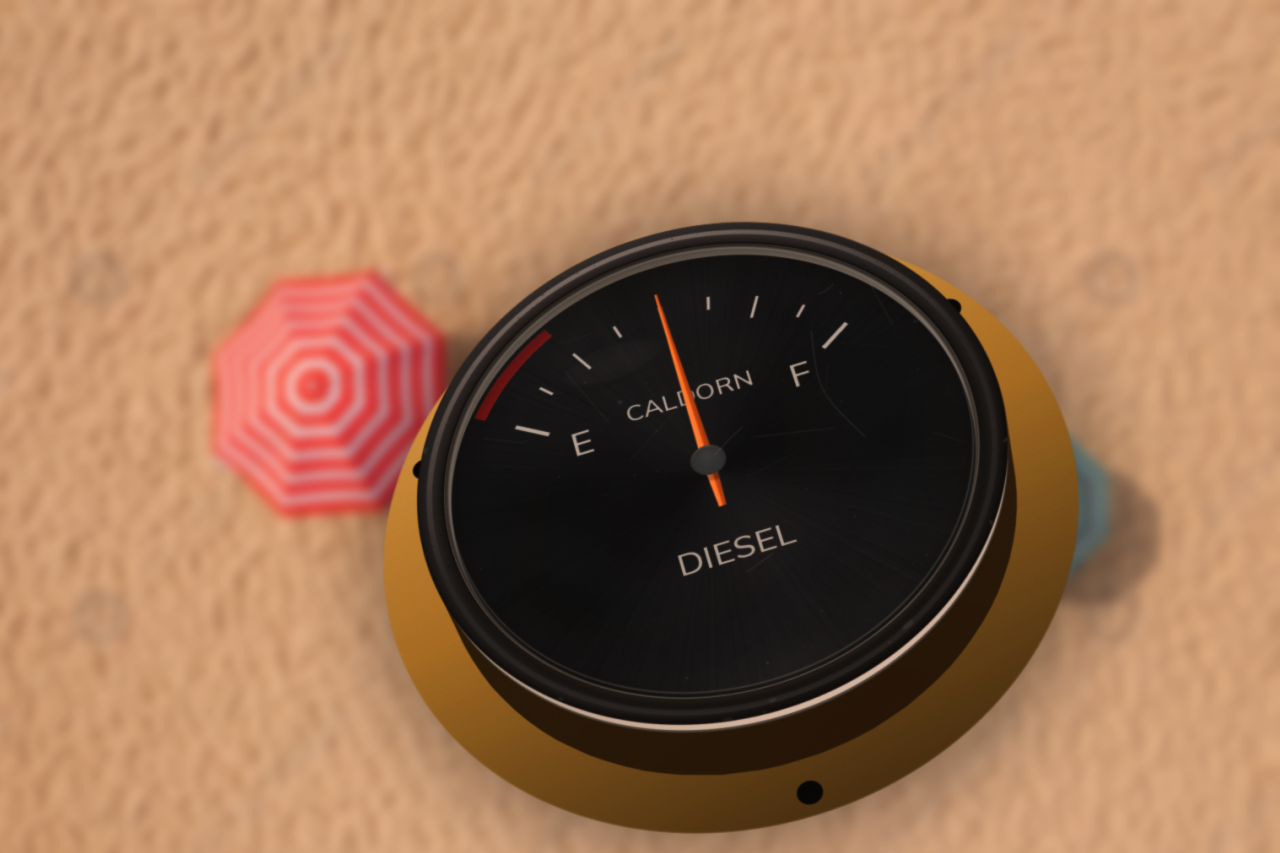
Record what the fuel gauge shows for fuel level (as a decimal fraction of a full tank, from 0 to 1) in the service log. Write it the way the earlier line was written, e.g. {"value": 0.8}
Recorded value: {"value": 0.5}
